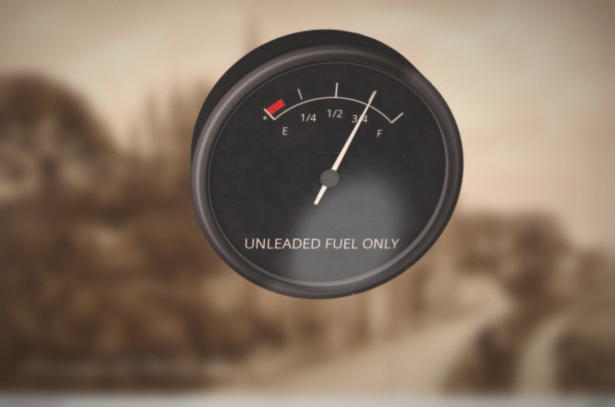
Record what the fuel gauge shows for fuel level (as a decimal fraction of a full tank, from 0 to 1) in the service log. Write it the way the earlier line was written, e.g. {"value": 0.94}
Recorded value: {"value": 0.75}
